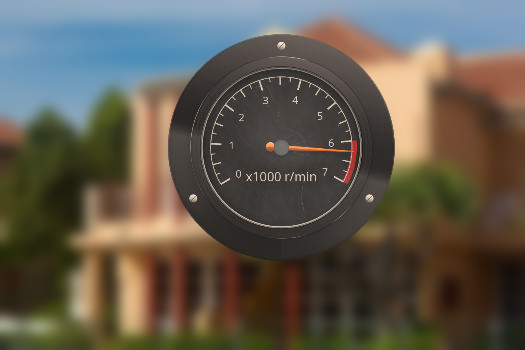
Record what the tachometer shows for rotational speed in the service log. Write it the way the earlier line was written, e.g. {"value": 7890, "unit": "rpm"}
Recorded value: {"value": 6250, "unit": "rpm"}
